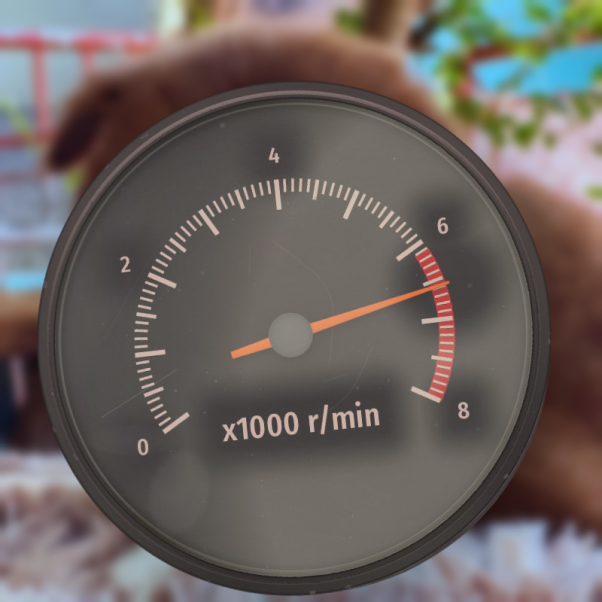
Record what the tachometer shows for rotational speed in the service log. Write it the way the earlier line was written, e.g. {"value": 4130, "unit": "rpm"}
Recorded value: {"value": 6600, "unit": "rpm"}
